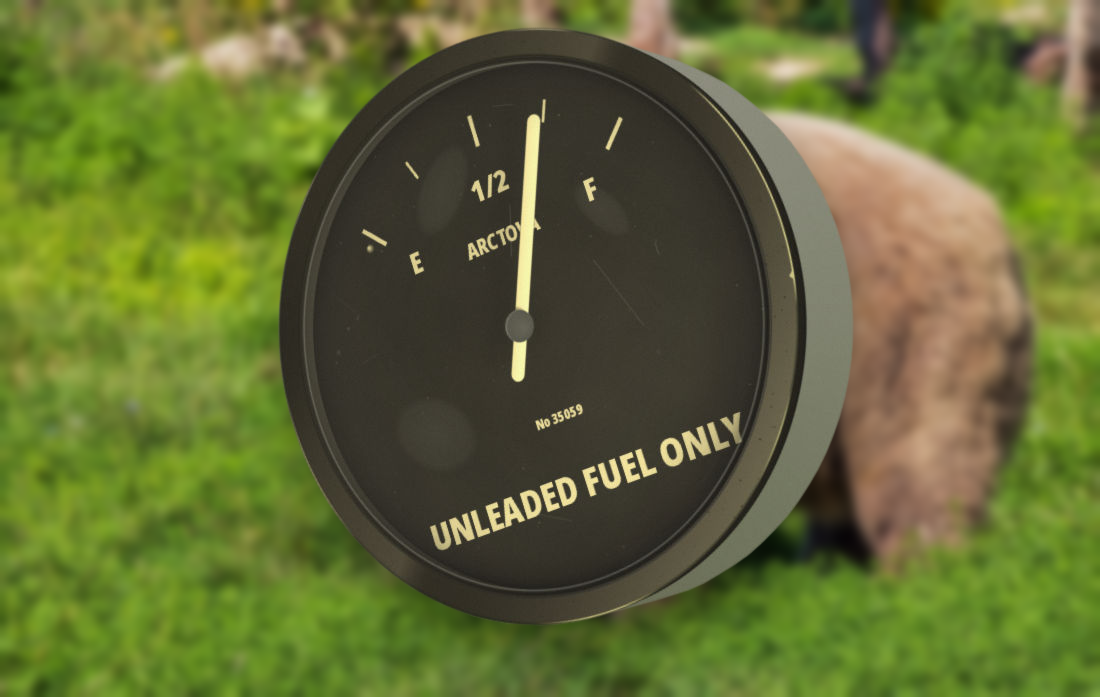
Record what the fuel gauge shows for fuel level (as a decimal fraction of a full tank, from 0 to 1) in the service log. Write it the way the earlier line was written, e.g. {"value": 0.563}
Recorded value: {"value": 0.75}
